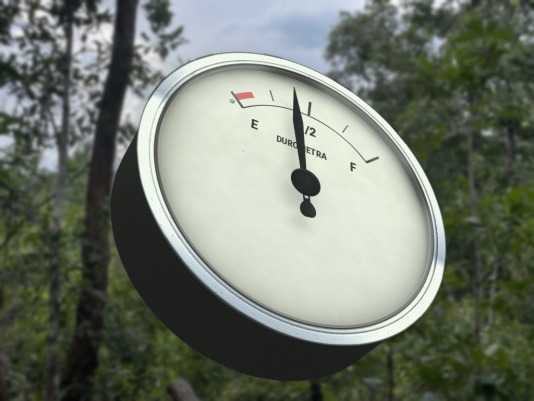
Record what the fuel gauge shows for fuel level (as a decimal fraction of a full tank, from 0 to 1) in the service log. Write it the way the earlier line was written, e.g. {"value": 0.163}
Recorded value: {"value": 0.375}
